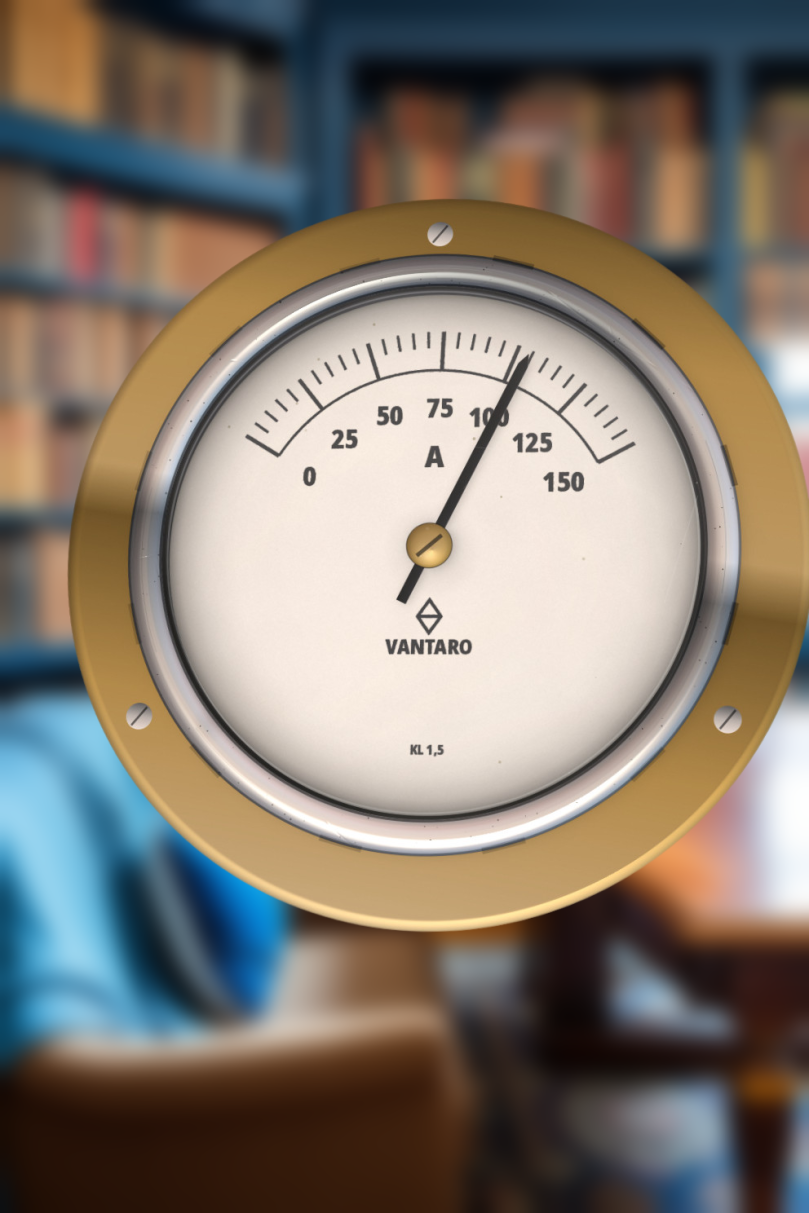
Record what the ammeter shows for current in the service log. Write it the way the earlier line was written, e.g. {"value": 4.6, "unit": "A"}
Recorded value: {"value": 105, "unit": "A"}
